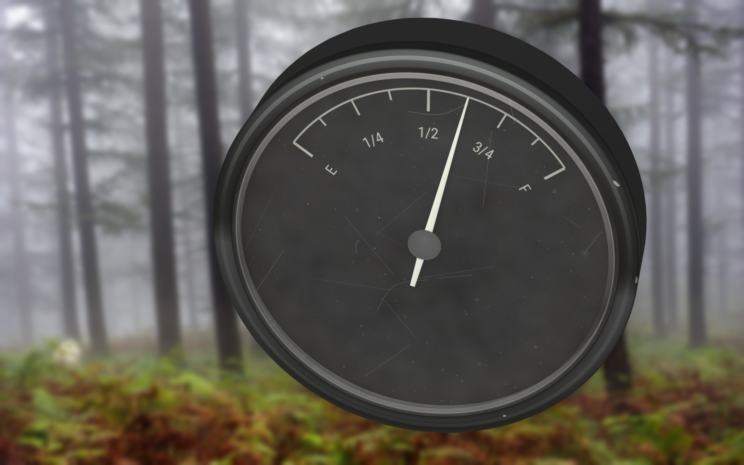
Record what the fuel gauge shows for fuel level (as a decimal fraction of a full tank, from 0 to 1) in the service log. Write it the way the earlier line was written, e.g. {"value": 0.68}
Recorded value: {"value": 0.625}
